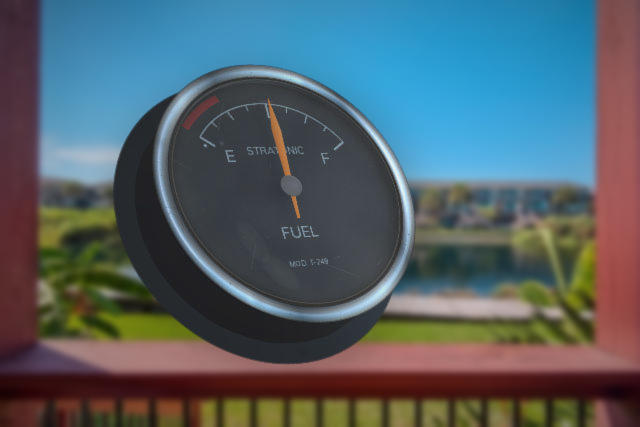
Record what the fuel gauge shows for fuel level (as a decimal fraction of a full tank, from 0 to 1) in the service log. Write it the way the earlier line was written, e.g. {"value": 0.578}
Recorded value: {"value": 0.5}
